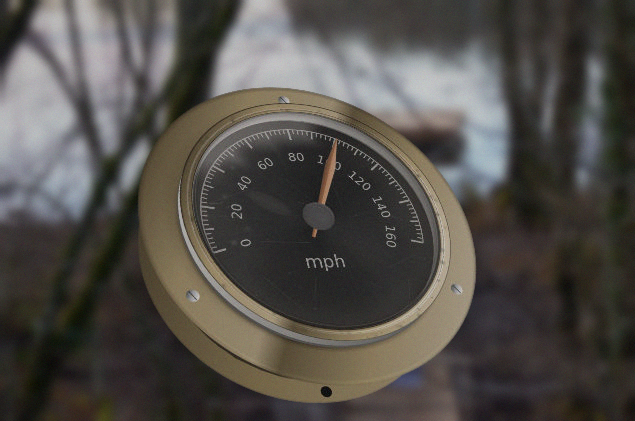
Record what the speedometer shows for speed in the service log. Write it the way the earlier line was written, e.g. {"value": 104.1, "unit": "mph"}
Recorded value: {"value": 100, "unit": "mph"}
